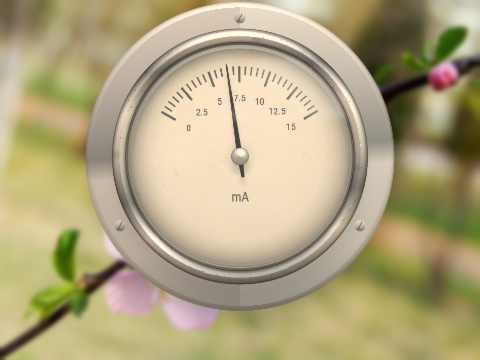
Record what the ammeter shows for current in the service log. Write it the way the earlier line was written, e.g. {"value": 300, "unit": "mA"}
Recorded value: {"value": 6.5, "unit": "mA"}
